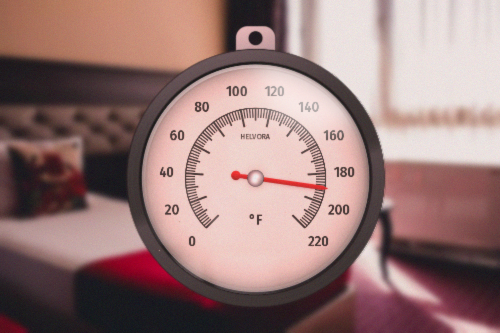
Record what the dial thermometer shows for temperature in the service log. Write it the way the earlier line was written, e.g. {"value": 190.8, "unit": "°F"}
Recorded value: {"value": 190, "unit": "°F"}
